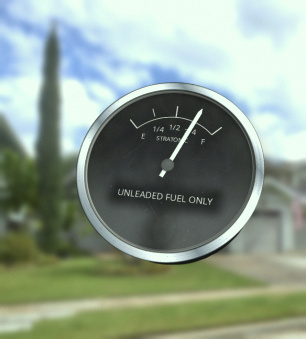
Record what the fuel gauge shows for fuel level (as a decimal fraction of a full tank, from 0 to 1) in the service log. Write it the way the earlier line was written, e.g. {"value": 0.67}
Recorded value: {"value": 0.75}
